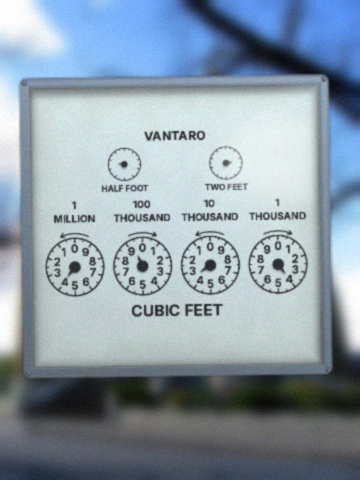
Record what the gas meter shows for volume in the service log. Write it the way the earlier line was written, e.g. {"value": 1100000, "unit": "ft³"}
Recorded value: {"value": 393400, "unit": "ft³"}
